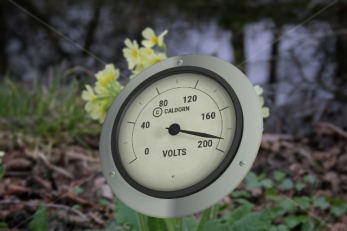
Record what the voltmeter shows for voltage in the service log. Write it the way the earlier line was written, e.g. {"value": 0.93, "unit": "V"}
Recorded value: {"value": 190, "unit": "V"}
